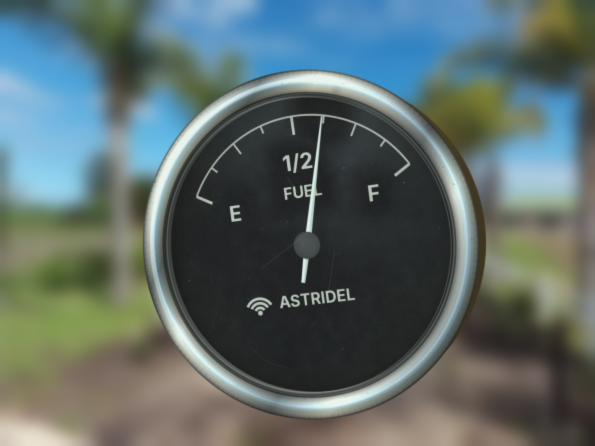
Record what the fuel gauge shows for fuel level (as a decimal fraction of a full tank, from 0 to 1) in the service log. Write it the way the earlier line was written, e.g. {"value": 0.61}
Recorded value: {"value": 0.625}
